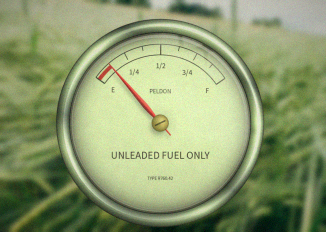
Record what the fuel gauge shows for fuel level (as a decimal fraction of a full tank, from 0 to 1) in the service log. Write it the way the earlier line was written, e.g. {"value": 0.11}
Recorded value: {"value": 0.125}
